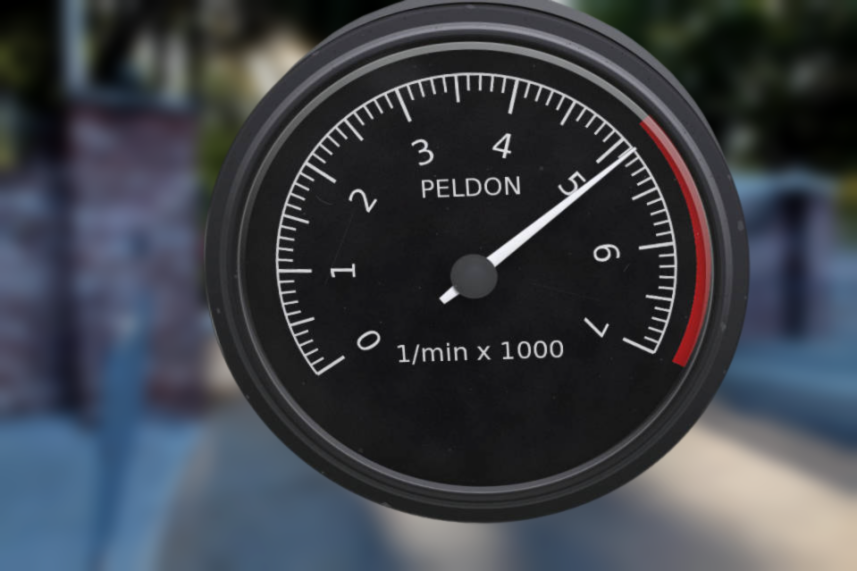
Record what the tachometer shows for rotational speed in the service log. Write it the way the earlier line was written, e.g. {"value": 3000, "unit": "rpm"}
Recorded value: {"value": 5100, "unit": "rpm"}
